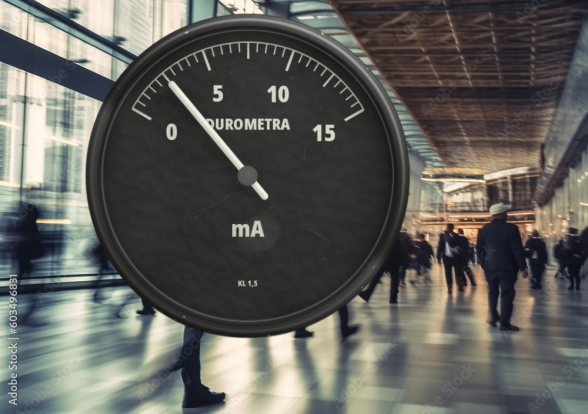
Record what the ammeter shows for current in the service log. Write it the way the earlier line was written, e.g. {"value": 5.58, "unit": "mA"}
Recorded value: {"value": 2.5, "unit": "mA"}
